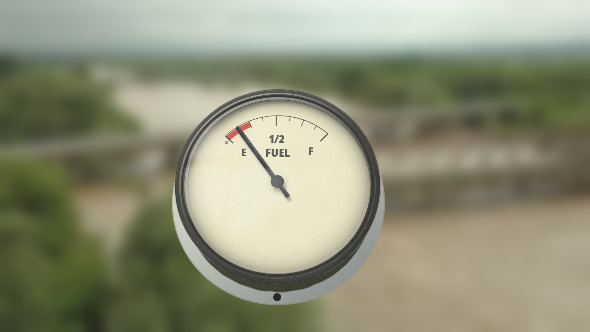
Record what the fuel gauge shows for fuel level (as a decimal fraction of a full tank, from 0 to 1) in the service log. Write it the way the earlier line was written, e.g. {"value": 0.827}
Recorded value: {"value": 0.125}
